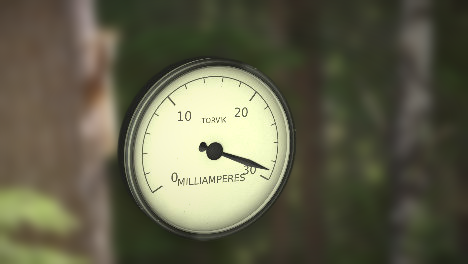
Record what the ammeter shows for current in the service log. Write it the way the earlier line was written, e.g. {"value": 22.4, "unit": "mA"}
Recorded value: {"value": 29, "unit": "mA"}
